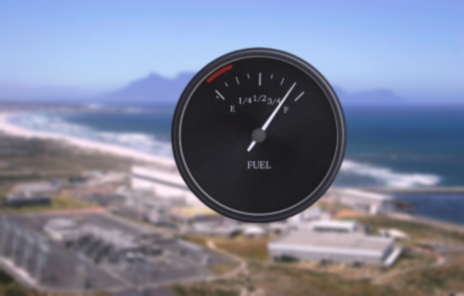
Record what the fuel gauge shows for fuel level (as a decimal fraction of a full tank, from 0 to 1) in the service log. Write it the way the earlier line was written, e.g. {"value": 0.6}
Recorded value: {"value": 0.875}
